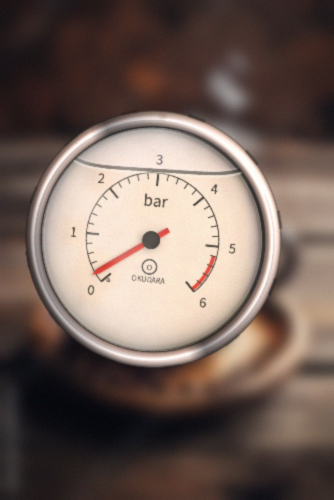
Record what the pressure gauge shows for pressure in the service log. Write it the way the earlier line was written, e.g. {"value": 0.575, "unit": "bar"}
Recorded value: {"value": 0.2, "unit": "bar"}
